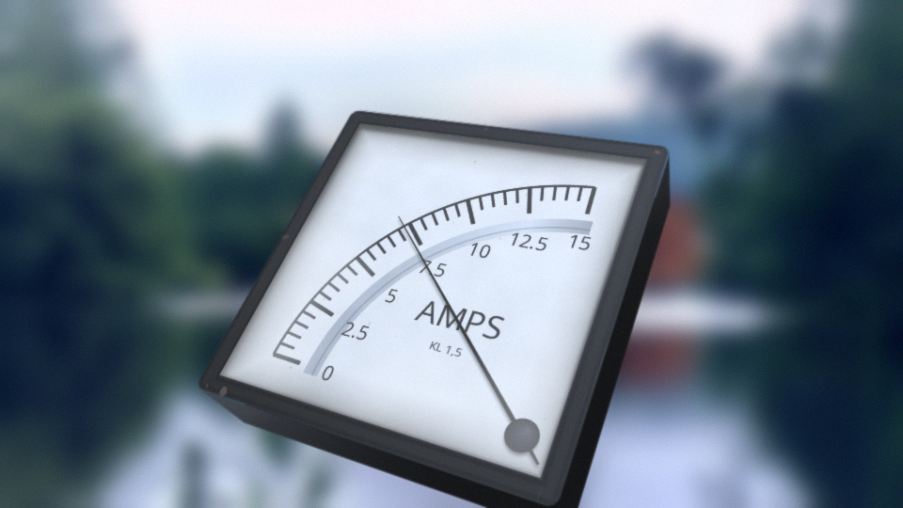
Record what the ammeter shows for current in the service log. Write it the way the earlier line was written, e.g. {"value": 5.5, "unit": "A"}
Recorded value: {"value": 7.25, "unit": "A"}
